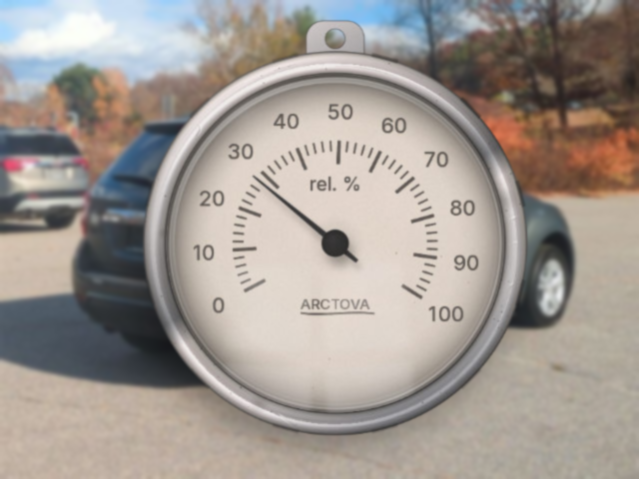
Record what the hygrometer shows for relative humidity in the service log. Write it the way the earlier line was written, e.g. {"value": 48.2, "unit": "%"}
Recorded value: {"value": 28, "unit": "%"}
